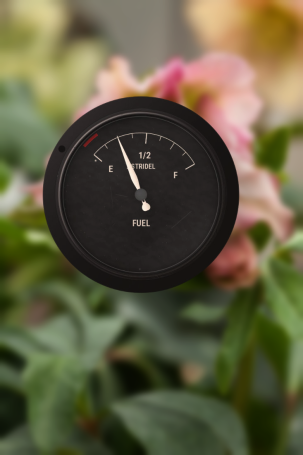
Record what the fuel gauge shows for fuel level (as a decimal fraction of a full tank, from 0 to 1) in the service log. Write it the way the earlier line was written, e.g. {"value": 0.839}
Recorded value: {"value": 0.25}
